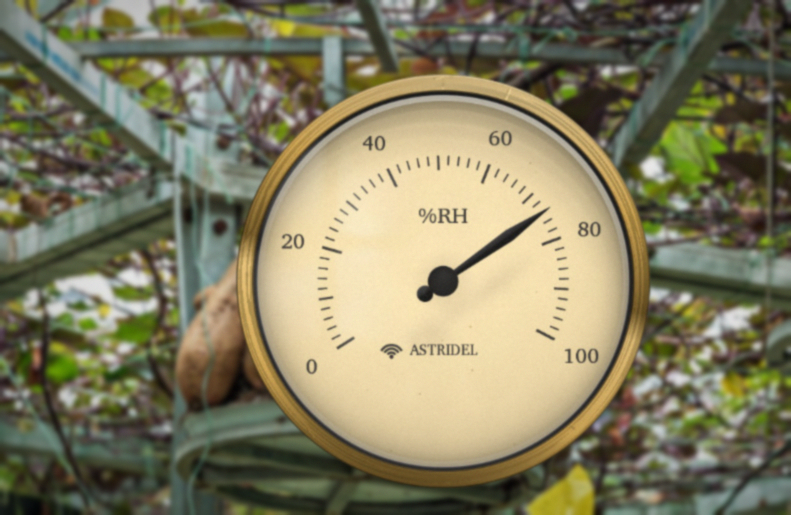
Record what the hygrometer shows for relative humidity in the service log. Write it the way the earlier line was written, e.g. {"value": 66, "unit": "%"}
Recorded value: {"value": 74, "unit": "%"}
